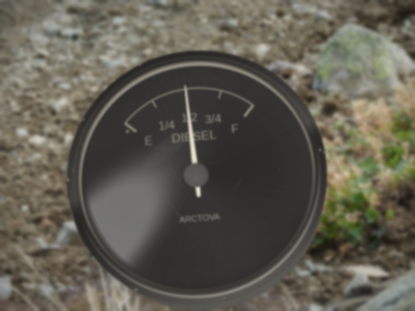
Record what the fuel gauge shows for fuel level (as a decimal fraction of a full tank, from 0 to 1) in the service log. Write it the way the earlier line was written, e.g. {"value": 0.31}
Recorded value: {"value": 0.5}
